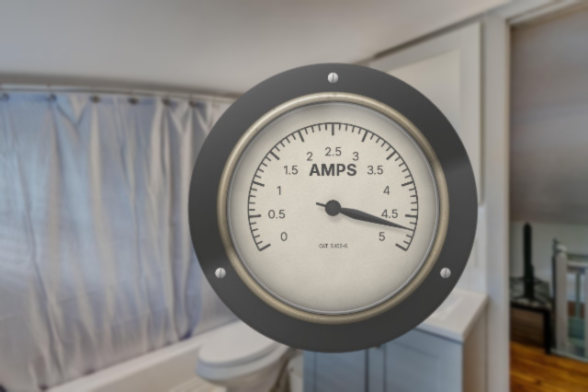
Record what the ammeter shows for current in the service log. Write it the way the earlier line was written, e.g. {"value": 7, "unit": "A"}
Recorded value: {"value": 4.7, "unit": "A"}
